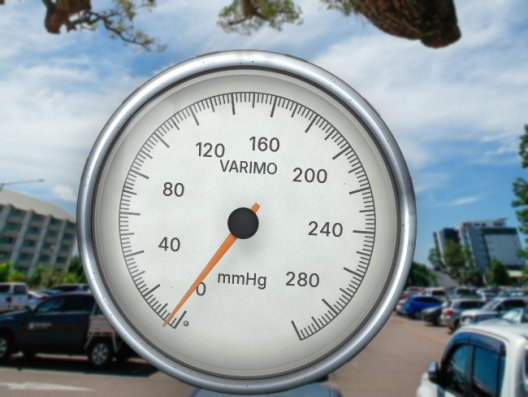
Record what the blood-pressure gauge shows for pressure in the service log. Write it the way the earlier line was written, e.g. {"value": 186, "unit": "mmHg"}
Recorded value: {"value": 4, "unit": "mmHg"}
